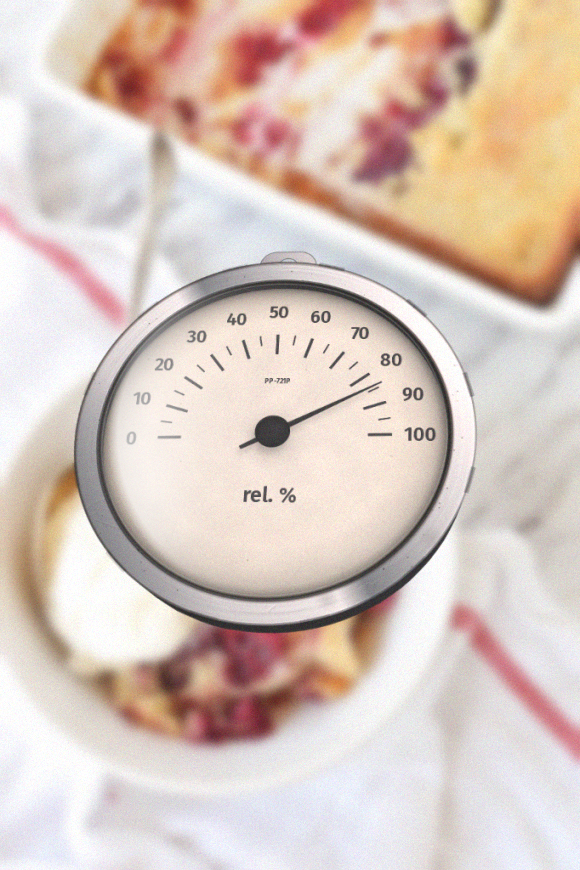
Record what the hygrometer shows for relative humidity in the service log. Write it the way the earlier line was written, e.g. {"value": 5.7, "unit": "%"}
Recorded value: {"value": 85, "unit": "%"}
